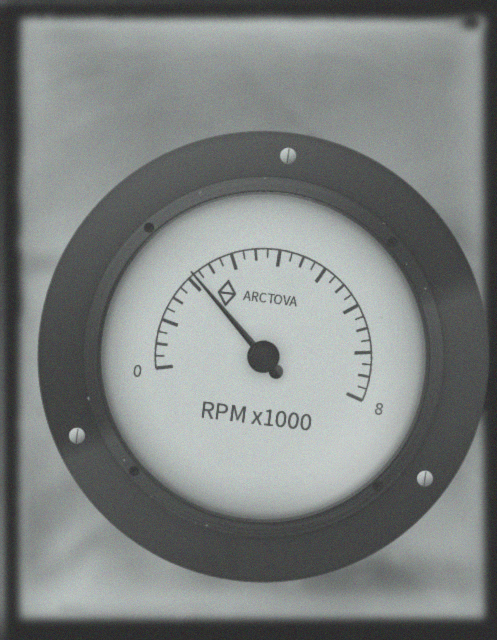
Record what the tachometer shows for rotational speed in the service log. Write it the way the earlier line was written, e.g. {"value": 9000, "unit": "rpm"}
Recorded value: {"value": 2125, "unit": "rpm"}
